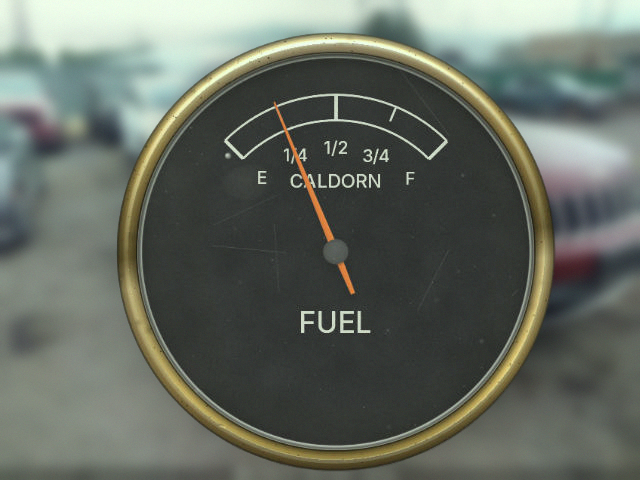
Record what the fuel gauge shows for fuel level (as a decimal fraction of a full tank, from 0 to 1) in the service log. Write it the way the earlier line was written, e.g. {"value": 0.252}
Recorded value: {"value": 0.25}
